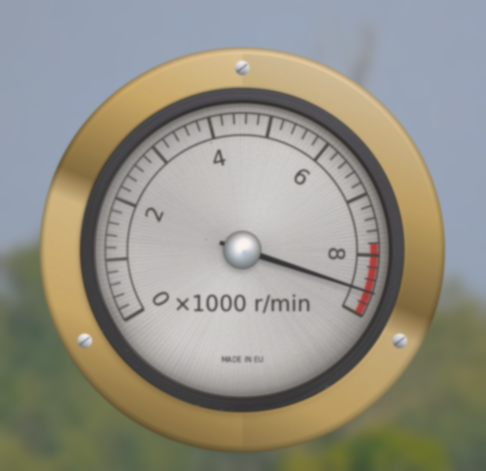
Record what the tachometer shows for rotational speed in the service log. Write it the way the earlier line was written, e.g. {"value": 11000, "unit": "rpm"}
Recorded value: {"value": 8600, "unit": "rpm"}
